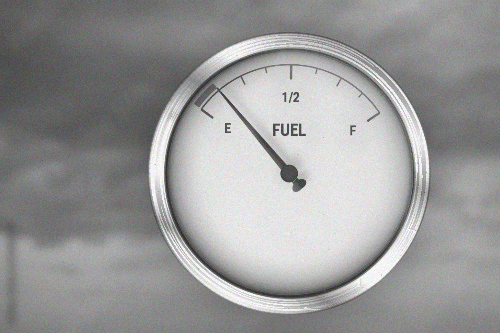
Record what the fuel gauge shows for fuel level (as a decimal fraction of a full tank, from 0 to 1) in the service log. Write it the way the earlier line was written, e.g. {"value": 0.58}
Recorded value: {"value": 0.125}
